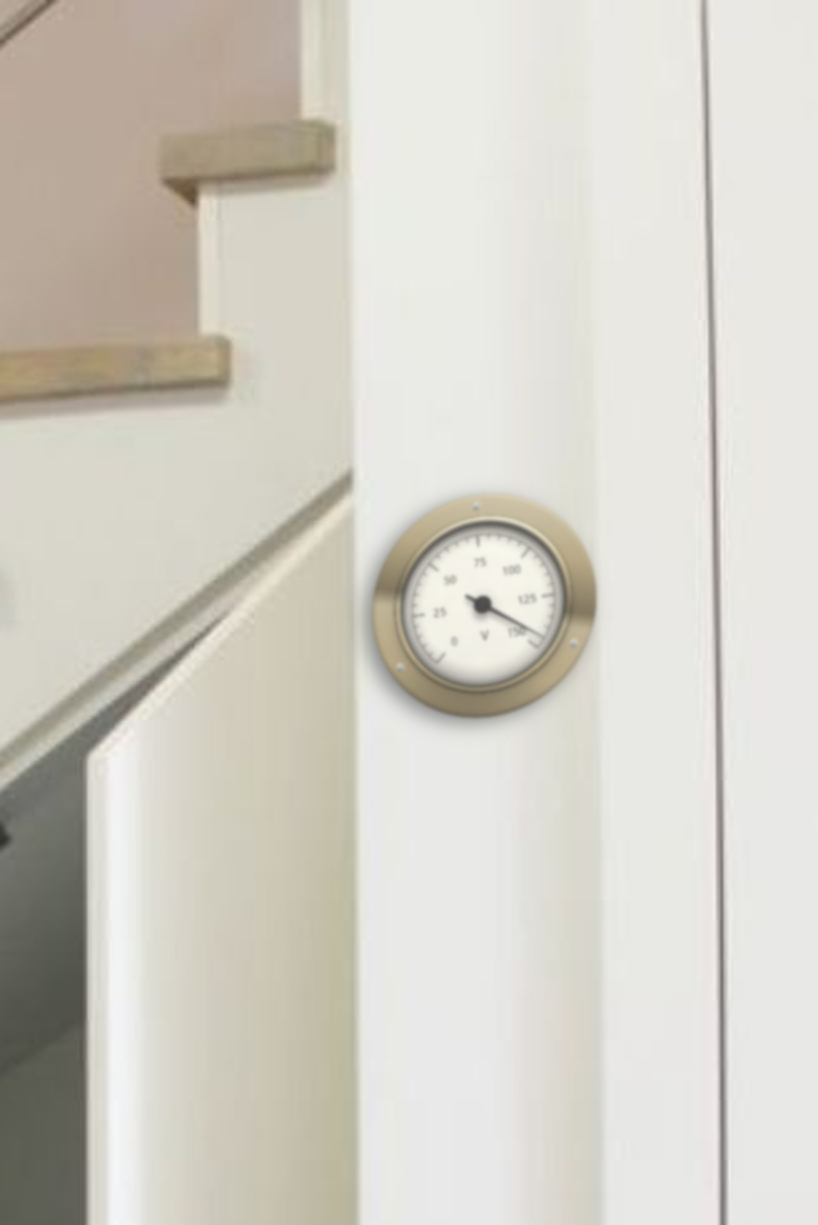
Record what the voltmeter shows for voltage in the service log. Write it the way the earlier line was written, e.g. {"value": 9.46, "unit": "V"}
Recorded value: {"value": 145, "unit": "V"}
